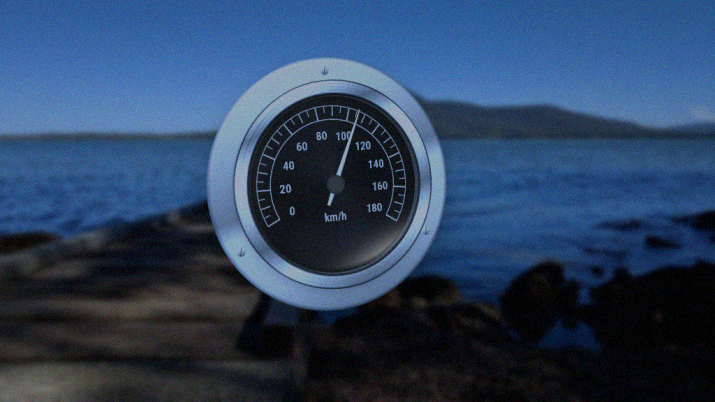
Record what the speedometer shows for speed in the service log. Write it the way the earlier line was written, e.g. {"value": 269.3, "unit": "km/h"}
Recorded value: {"value": 105, "unit": "km/h"}
